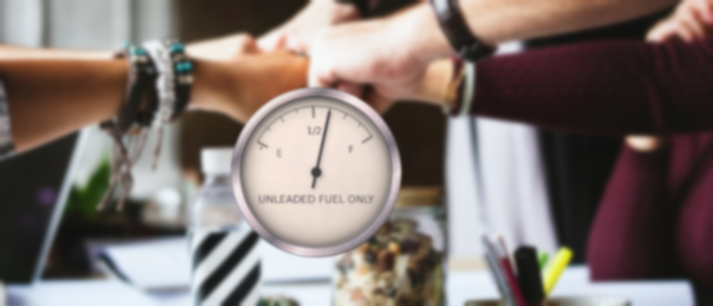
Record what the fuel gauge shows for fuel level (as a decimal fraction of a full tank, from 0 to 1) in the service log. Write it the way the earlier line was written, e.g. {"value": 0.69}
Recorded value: {"value": 0.625}
